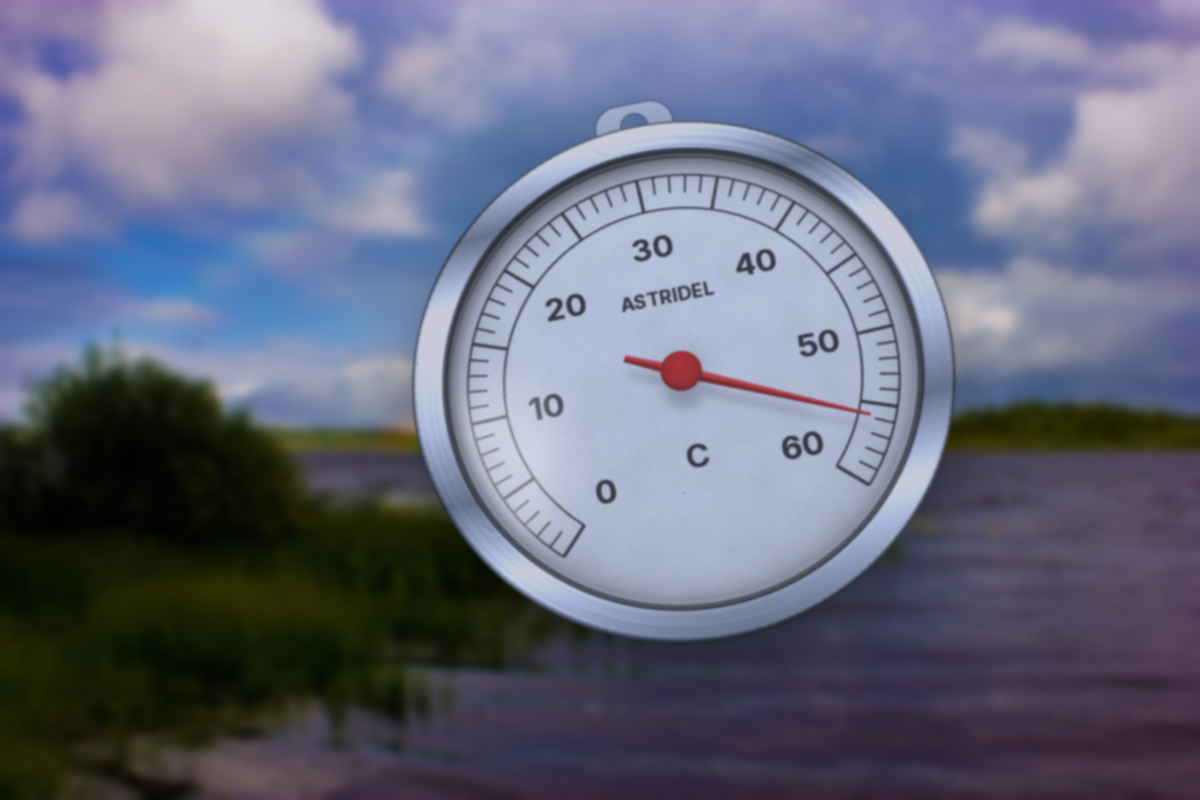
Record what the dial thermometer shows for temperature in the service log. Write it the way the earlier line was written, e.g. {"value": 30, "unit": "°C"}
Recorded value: {"value": 56, "unit": "°C"}
